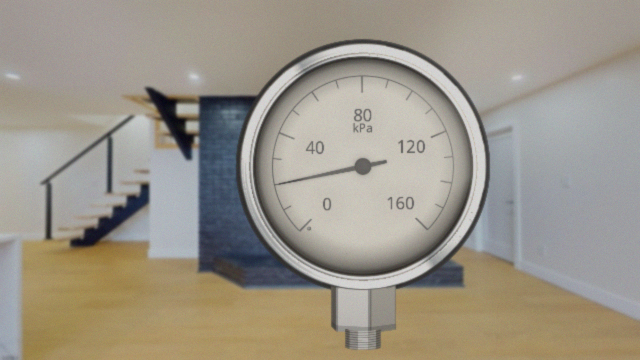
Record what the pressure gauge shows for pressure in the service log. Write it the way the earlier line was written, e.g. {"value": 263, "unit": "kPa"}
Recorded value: {"value": 20, "unit": "kPa"}
